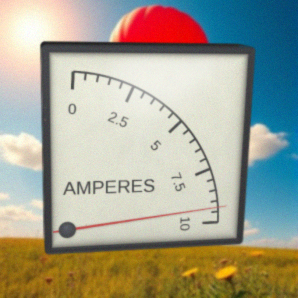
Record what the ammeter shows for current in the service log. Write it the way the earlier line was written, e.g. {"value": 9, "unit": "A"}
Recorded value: {"value": 9.25, "unit": "A"}
